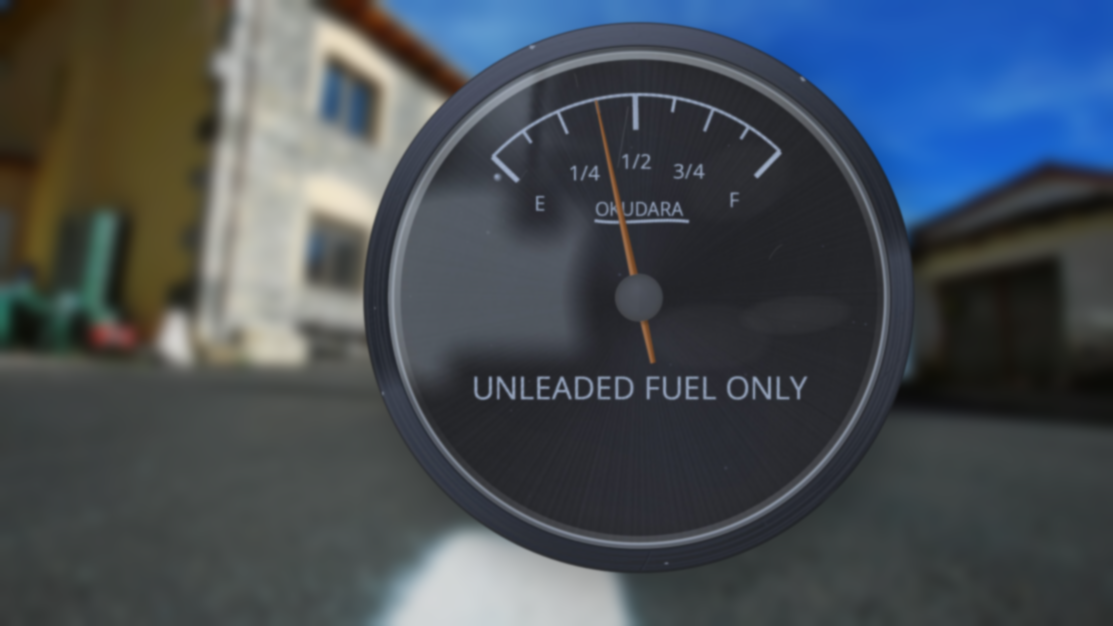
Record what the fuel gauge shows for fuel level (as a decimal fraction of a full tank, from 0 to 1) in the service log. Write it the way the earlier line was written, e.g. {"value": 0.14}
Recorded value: {"value": 0.375}
